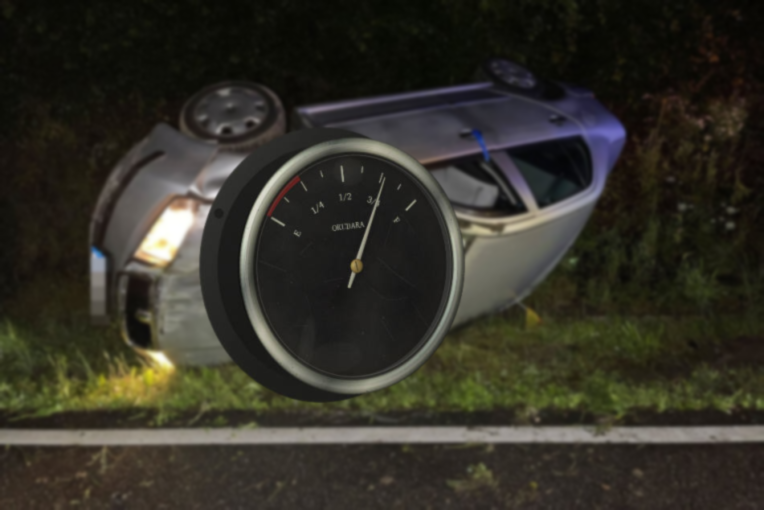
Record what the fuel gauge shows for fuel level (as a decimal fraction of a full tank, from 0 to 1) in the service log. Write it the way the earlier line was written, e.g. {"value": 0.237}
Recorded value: {"value": 0.75}
